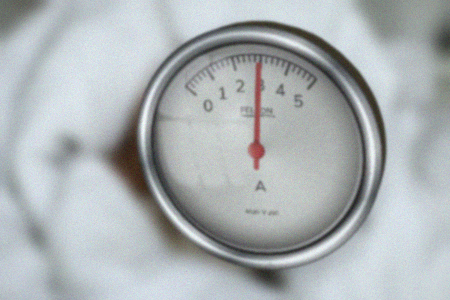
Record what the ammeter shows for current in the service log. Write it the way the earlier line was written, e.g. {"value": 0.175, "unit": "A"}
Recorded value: {"value": 3, "unit": "A"}
